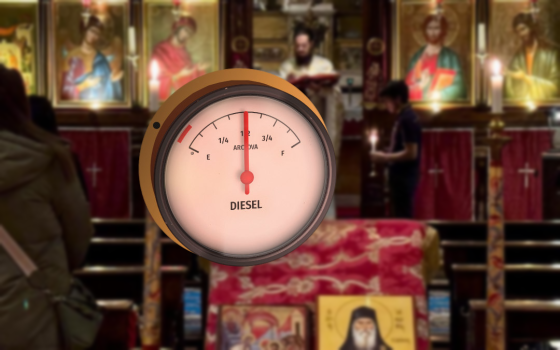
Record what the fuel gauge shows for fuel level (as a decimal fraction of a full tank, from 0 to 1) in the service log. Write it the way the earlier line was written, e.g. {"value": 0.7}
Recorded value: {"value": 0.5}
